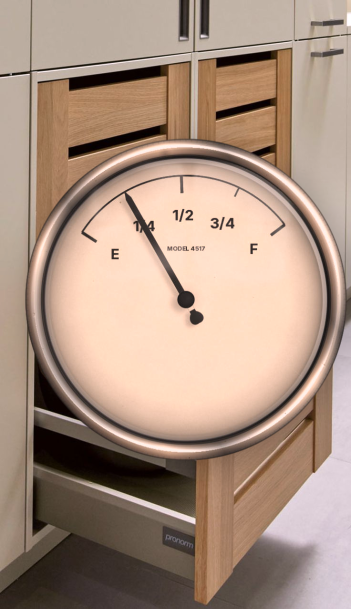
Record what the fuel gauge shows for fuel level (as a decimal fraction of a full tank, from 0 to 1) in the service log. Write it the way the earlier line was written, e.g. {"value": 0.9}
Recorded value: {"value": 0.25}
